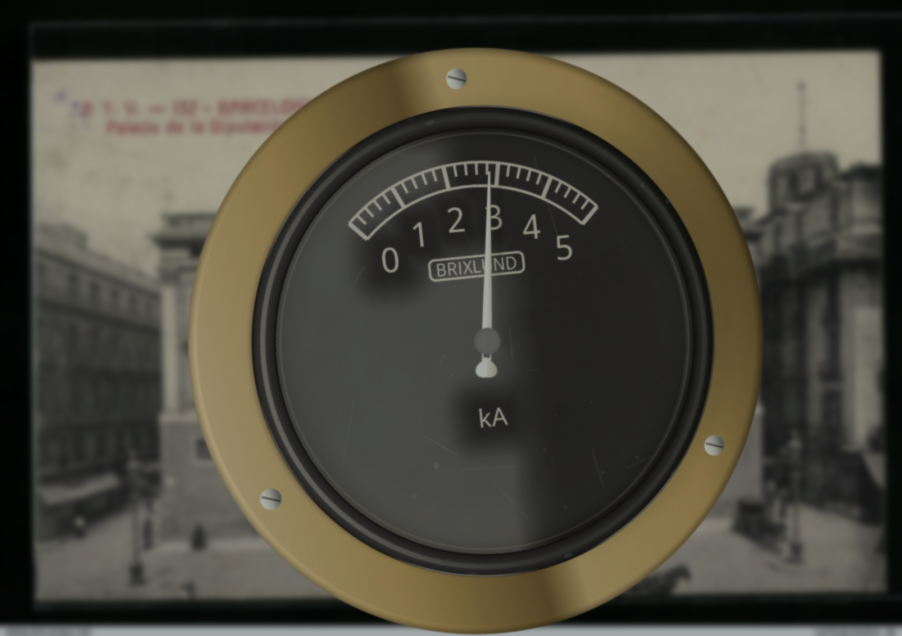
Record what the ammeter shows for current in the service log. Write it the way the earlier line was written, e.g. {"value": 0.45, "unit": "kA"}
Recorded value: {"value": 2.8, "unit": "kA"}
